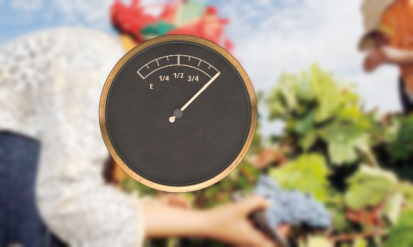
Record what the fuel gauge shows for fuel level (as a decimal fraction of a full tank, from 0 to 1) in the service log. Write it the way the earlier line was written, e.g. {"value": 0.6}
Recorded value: {"value": 1}
